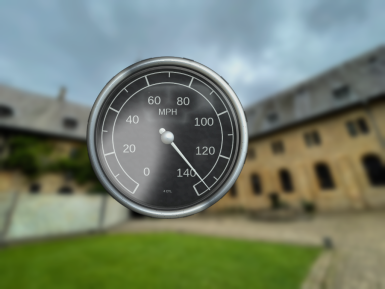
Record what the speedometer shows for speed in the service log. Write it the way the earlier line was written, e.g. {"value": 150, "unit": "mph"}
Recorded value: {"value": 135, "unit": "mph"}
